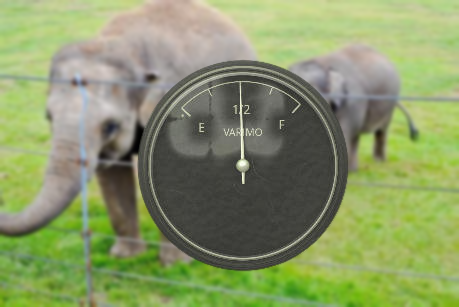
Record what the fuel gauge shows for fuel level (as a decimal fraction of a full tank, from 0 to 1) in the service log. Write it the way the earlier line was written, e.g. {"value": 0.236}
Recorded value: {"value": 0.5}
